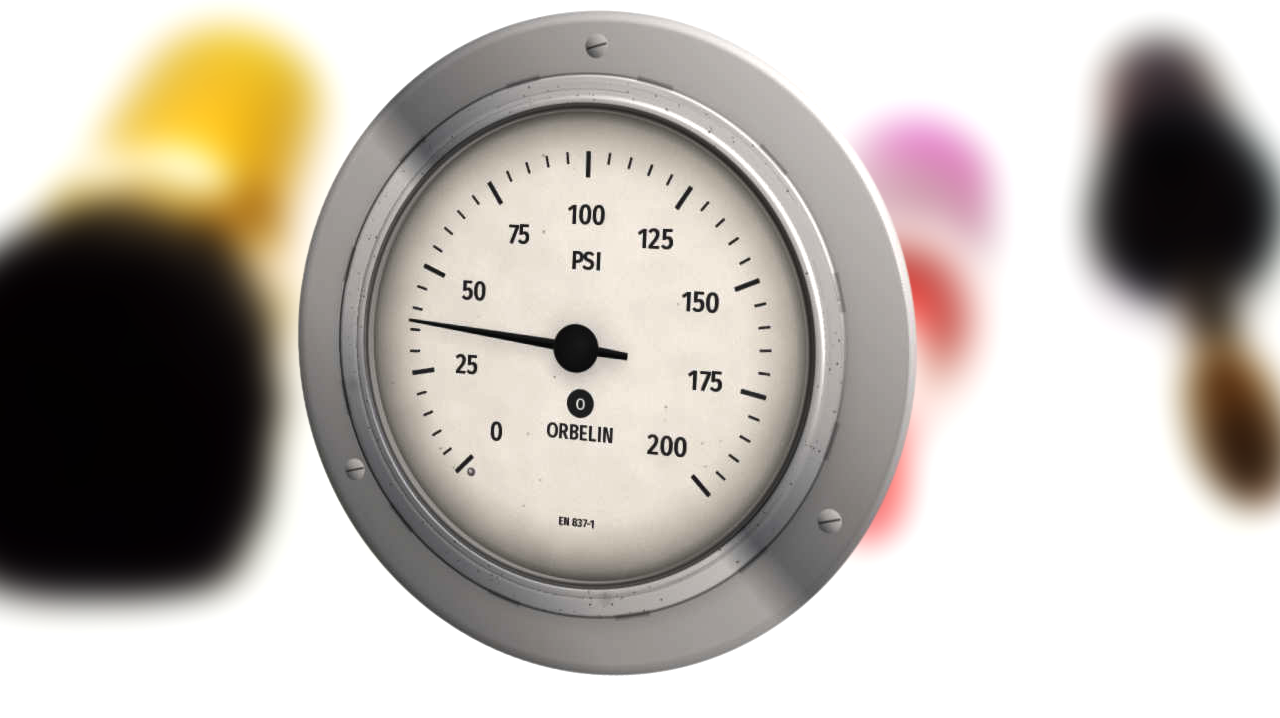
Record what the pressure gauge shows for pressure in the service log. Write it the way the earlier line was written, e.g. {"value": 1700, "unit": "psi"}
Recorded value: {"value": 37.5, "unit": "psi"}
